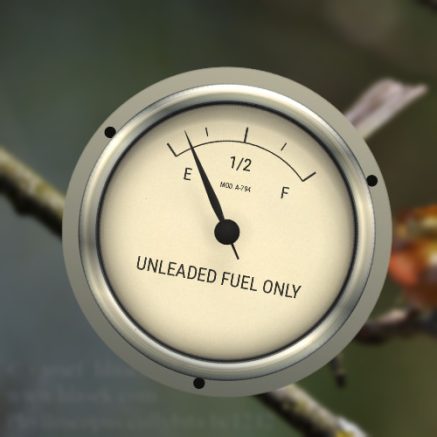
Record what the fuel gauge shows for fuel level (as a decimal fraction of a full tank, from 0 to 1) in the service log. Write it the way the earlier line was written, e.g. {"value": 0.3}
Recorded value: {"value": 0.125}
